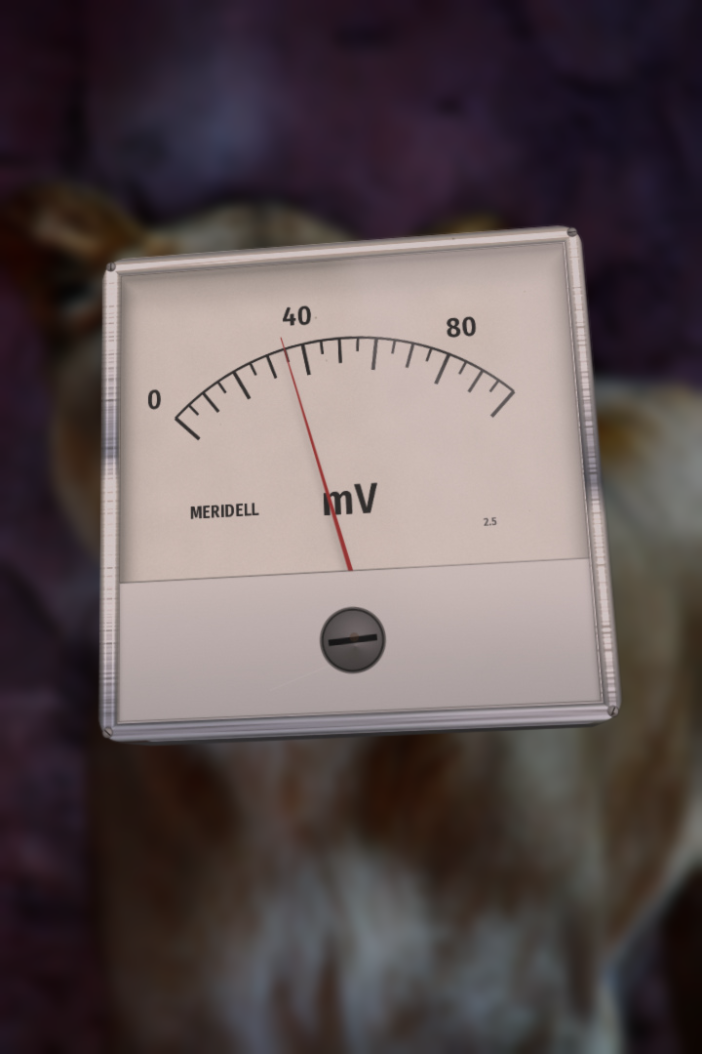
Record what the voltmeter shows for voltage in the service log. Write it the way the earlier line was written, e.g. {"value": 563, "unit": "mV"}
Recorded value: {"value": 35, "unit": "mV"}
